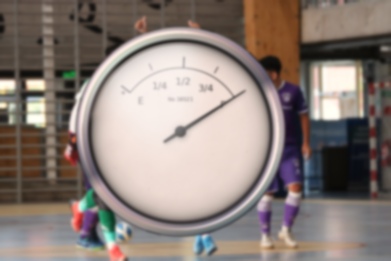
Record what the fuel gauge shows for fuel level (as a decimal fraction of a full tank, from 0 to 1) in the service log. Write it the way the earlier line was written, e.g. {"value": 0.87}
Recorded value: {"value": 1}
